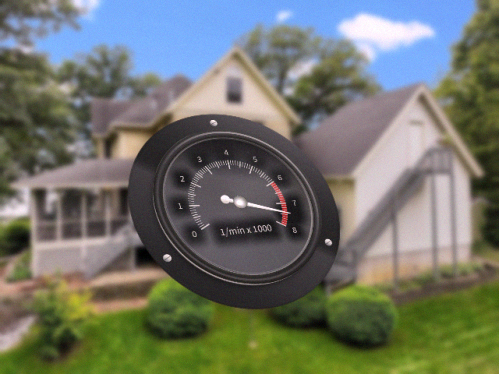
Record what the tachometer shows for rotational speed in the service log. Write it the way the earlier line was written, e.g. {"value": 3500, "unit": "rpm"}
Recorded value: {"value": 7500, "unit": "rpm"}
